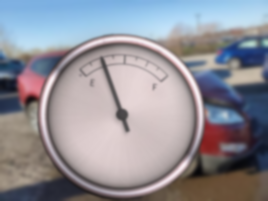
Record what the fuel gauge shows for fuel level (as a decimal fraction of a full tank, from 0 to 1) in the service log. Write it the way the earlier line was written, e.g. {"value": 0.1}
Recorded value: {"value": 0.25}
